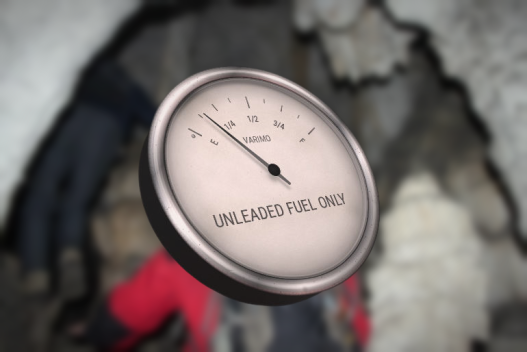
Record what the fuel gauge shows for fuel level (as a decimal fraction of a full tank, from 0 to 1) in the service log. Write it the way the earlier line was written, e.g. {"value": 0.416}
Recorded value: {"value": 0.125}
